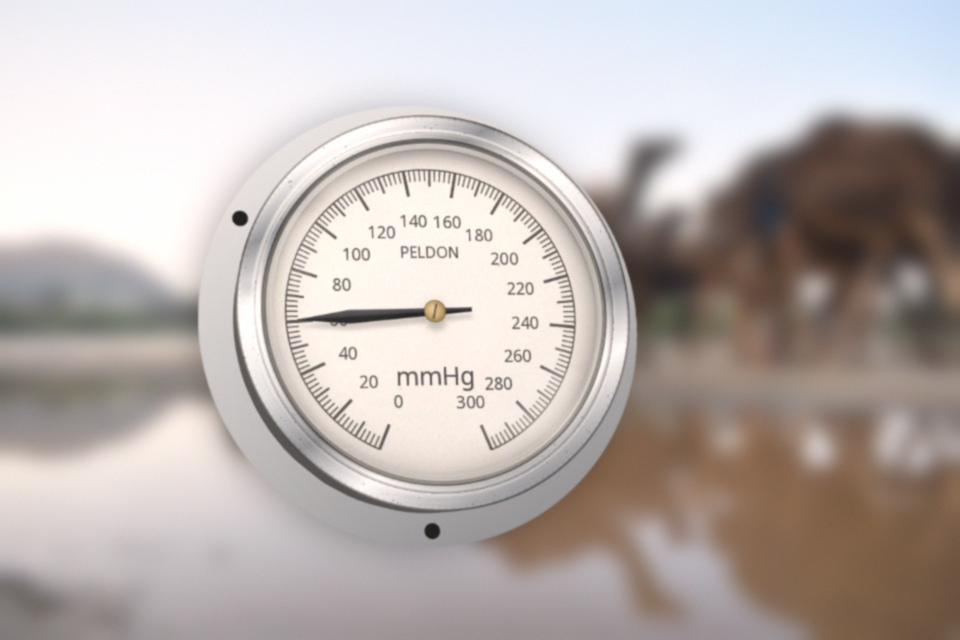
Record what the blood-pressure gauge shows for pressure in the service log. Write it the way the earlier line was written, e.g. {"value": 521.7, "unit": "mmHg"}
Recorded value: {"value": 60, "unit": "mmHg"}
